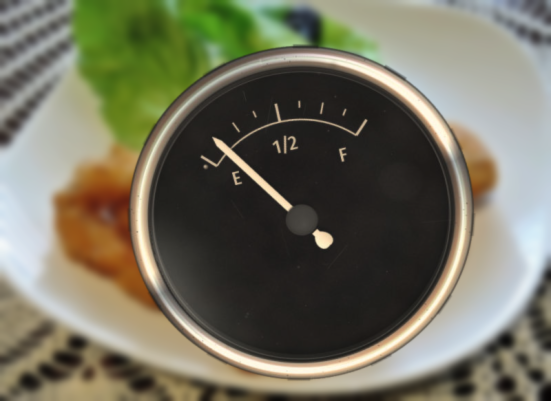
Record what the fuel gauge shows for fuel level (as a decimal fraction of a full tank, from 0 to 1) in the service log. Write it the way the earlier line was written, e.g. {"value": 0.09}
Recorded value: {"value": 0.125}
